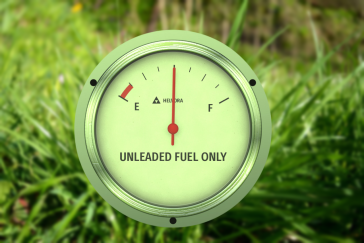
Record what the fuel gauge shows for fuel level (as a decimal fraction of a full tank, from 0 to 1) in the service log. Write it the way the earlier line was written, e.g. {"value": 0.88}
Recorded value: {"value": 0.5}
